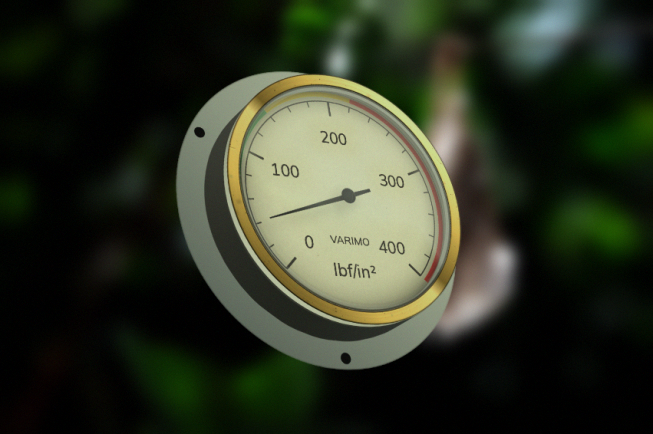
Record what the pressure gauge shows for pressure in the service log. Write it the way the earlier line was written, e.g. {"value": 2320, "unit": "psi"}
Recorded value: {"value": 40, "unit": "psi"}
